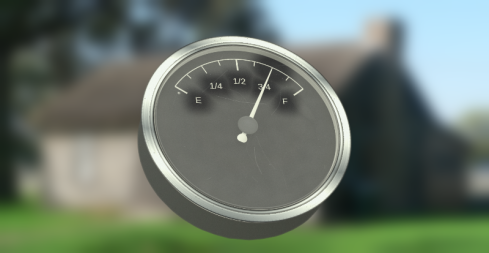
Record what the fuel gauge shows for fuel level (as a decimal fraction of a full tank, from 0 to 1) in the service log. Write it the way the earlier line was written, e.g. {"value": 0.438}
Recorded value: {"value": 0.75}
